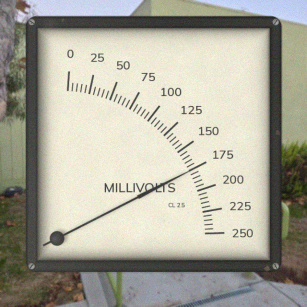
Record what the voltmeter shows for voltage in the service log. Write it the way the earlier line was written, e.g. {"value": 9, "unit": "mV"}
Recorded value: {"value": 175, "unit": "mV"}
